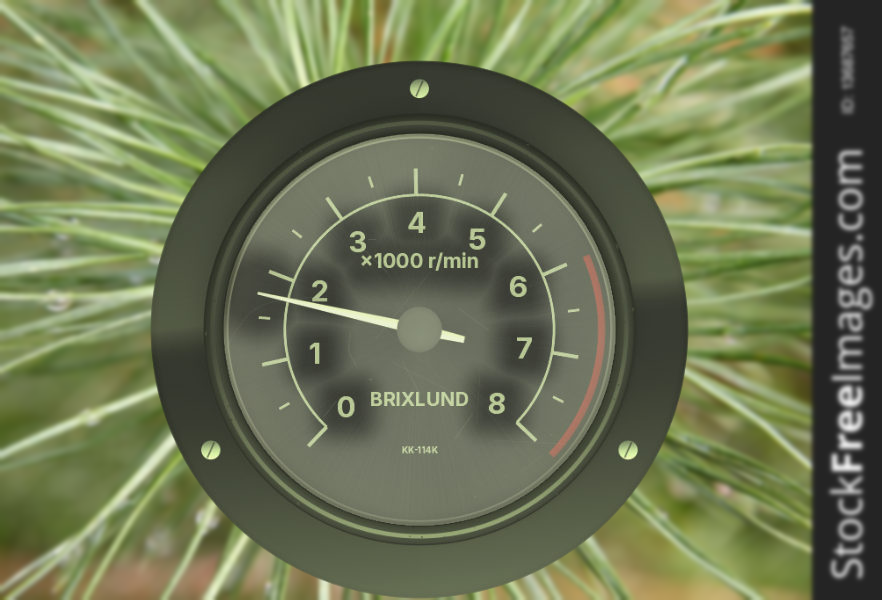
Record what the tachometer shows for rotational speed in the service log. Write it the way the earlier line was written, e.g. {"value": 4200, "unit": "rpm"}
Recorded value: {"value": 1750, "unit": "rpm"}
